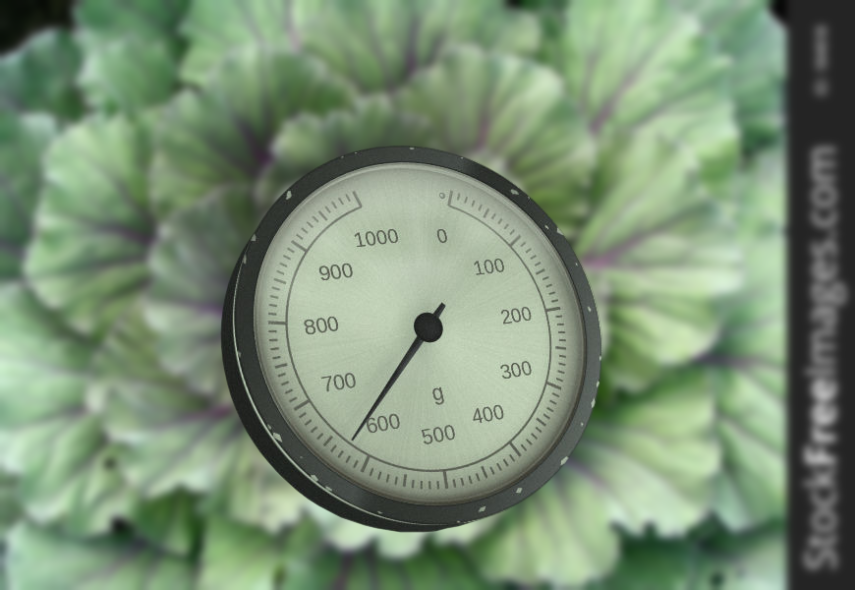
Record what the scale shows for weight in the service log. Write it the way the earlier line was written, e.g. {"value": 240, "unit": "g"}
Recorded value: {"value": 630, "unit": "g"}
